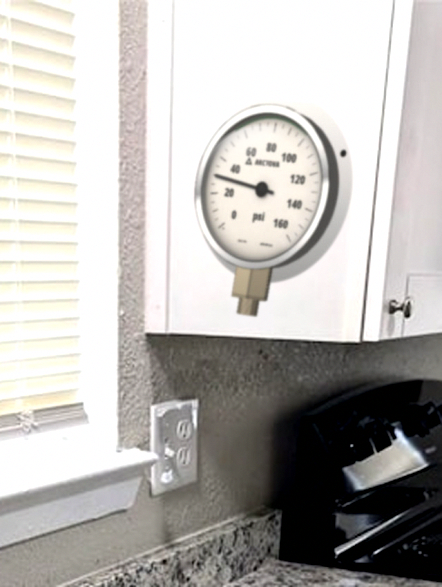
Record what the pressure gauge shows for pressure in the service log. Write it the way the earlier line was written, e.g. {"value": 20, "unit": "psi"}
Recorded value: {"value": 30, "unit": "psi"}
